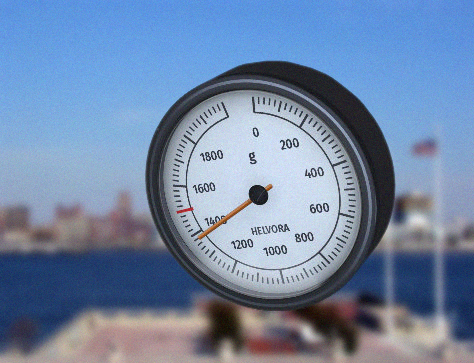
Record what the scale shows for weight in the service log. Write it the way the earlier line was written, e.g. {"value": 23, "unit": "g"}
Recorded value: {"value": 1380, "unit": "g"}
